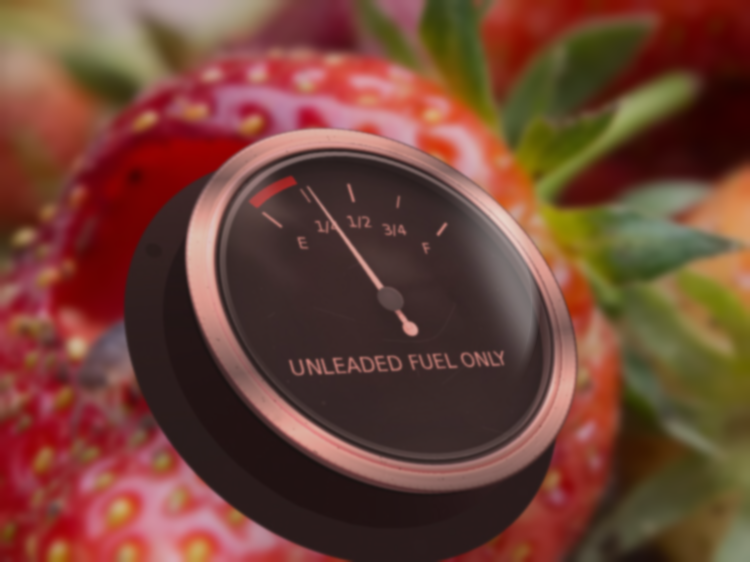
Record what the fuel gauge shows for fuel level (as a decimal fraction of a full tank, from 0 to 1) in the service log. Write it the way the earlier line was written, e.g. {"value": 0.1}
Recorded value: {"value": 0.25}
